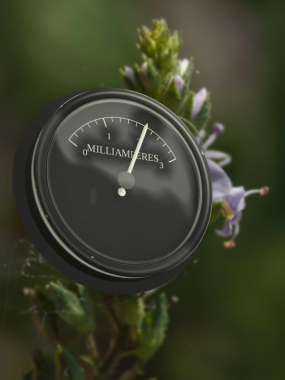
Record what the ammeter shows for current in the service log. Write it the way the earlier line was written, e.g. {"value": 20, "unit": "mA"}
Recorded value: {"value": 2, "unit": "mA"}
